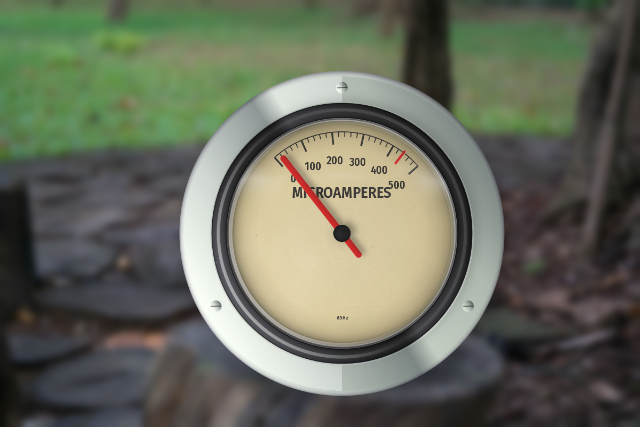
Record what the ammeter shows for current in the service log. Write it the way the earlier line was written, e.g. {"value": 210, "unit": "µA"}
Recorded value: {"value": 20, "unit": "µA"}
